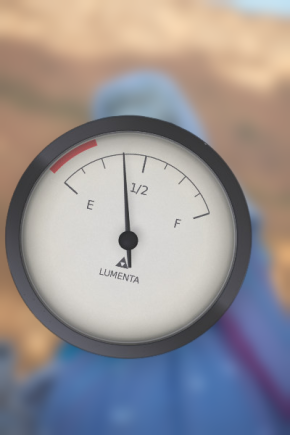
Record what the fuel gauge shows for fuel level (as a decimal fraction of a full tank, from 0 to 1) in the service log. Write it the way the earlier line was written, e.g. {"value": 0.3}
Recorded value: {"value": 0.375}
